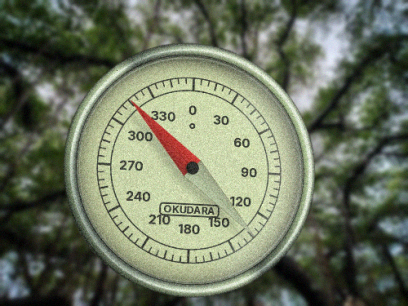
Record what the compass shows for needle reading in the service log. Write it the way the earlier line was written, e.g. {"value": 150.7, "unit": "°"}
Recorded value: {"value": 315, "unit": "°"}
